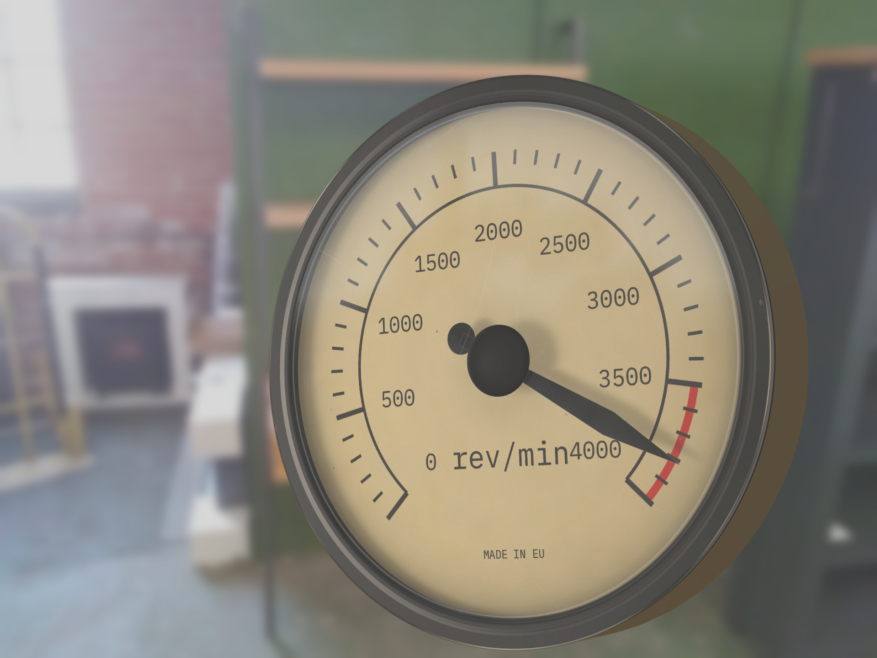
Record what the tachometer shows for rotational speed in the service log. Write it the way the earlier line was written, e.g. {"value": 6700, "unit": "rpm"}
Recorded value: {"value": 3800, "unit": "rpm"}
